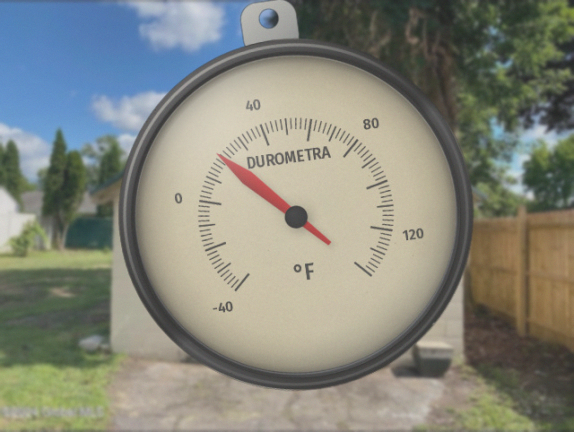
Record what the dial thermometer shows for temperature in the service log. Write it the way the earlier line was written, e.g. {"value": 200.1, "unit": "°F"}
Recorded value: {"value": 20, "unit": "°F"}
